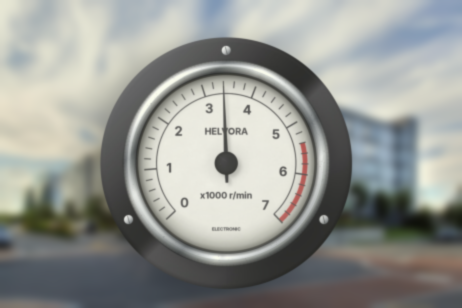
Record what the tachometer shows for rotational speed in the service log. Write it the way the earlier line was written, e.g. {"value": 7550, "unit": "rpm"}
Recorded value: {"value": 3400, "unit": "rpm"}
